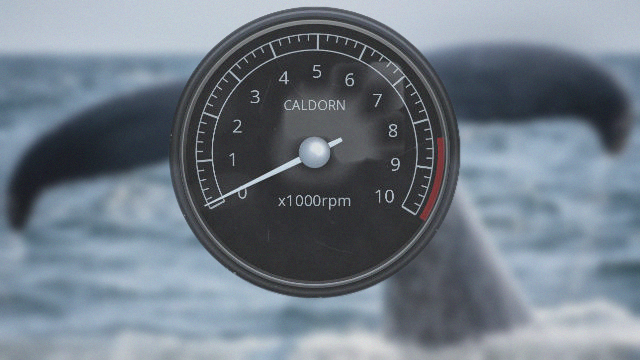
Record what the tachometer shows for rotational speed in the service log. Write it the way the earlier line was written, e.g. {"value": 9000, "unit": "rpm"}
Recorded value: {"value": 100, "unit": "rpm"}
